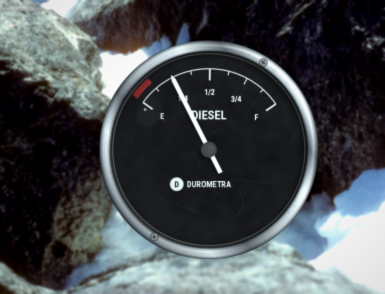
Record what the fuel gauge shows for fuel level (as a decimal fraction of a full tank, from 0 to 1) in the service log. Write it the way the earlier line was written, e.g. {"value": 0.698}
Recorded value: {"value": 0.25}
